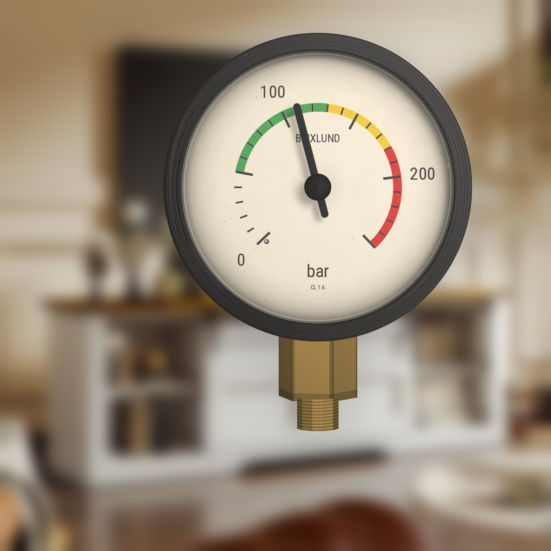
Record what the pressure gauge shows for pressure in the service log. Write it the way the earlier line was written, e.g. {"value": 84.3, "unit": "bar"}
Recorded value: {"value": 110, "unit": "bar"}
